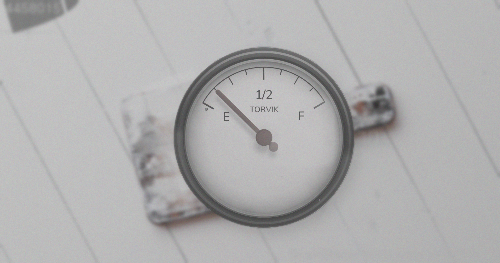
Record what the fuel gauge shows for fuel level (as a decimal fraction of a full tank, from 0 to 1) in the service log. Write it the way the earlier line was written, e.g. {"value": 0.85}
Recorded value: {"value": 0.125}
